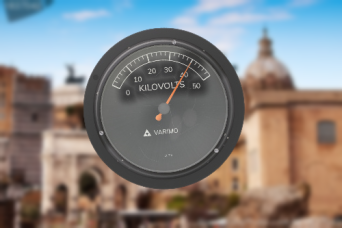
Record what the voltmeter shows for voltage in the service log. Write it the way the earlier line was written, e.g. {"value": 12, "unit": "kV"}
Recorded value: {"value": 40, "unit": "kV"}
